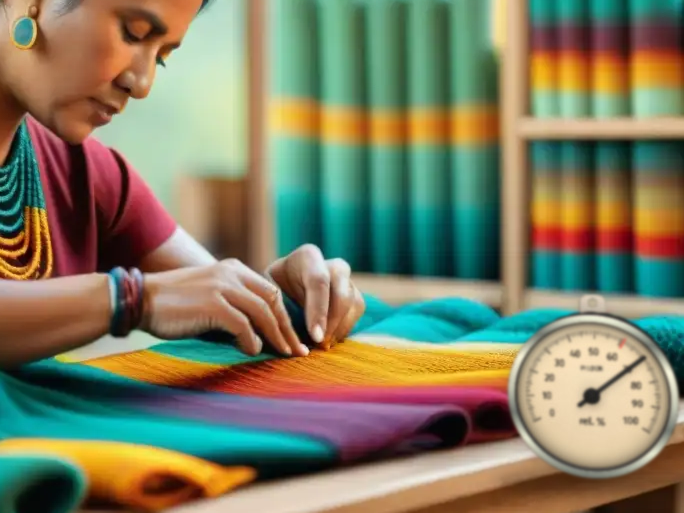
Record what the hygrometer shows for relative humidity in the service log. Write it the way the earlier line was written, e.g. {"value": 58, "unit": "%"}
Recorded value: {"value": 70, "unit": "%"}
